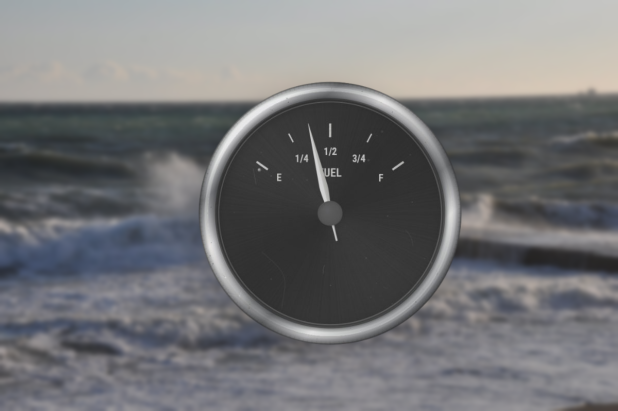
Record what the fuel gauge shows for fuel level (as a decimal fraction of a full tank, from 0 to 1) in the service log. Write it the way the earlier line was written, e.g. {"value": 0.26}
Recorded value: {"value": 0.375}
